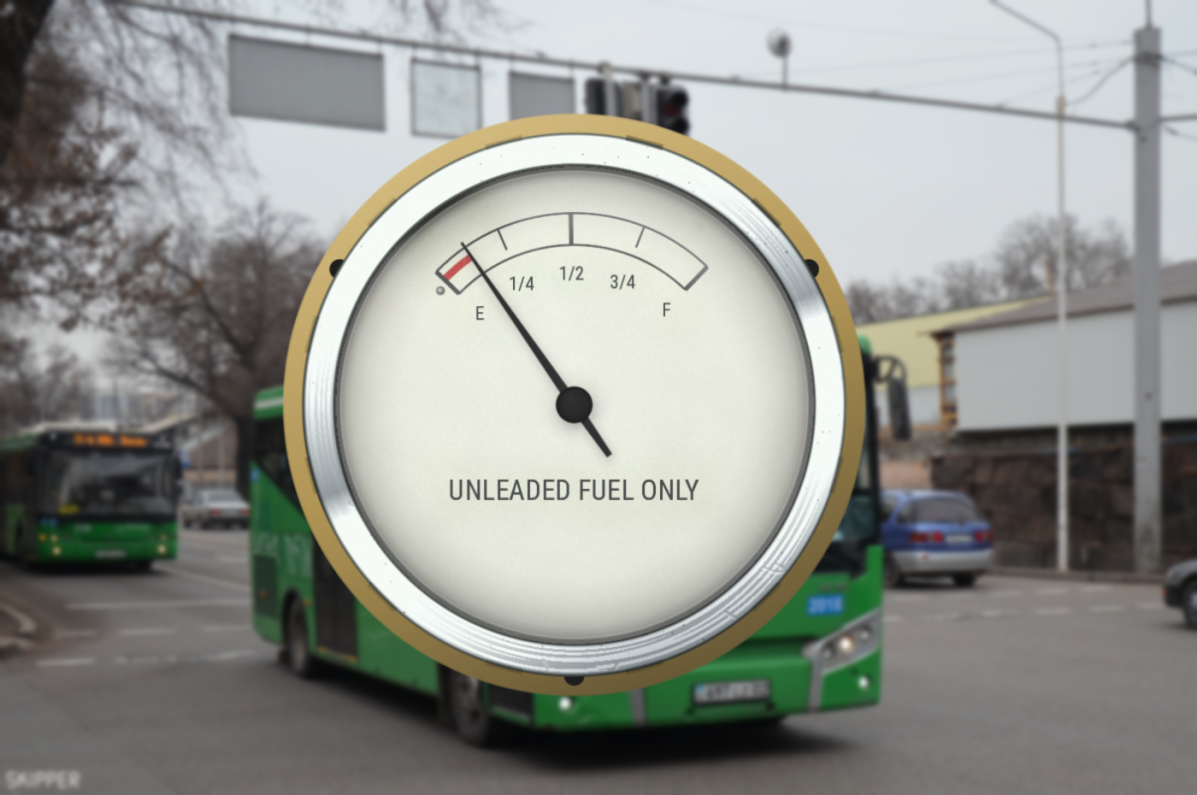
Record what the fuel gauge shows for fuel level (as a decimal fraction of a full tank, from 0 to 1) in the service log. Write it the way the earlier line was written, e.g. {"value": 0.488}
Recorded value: {"value": 0.125}
